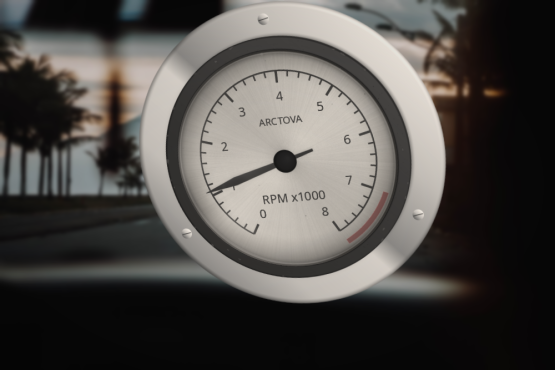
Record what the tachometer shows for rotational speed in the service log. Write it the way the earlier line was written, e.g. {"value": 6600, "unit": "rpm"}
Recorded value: {"value": 1100, "unit": "rpm"}
